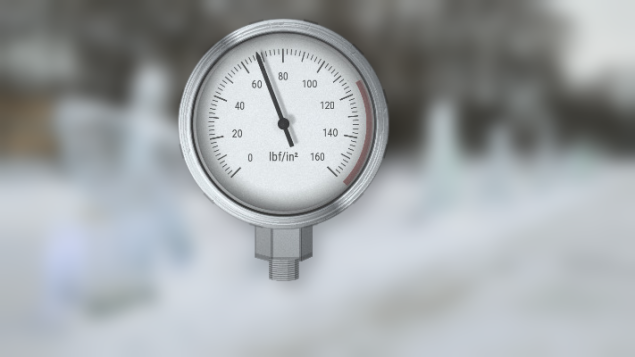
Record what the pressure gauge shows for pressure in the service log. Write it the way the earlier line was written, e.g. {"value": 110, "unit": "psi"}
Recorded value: {"value": 68, "unit": "psi"}
